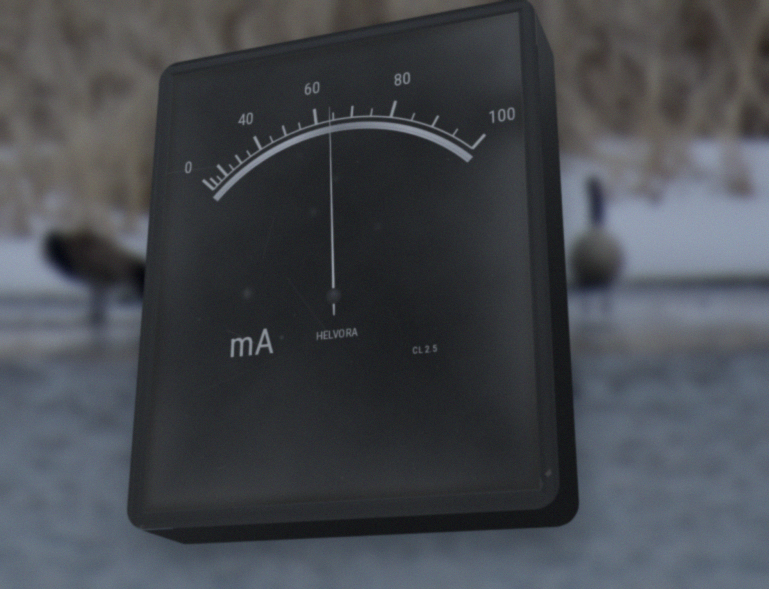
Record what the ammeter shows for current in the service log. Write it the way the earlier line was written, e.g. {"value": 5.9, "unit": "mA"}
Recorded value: {"value": 65, "unit": "mA"}
